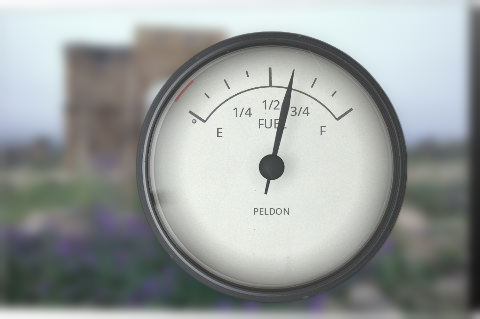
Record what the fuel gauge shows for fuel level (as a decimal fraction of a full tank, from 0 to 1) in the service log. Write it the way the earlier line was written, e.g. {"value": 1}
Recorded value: {"value": 0.625}
